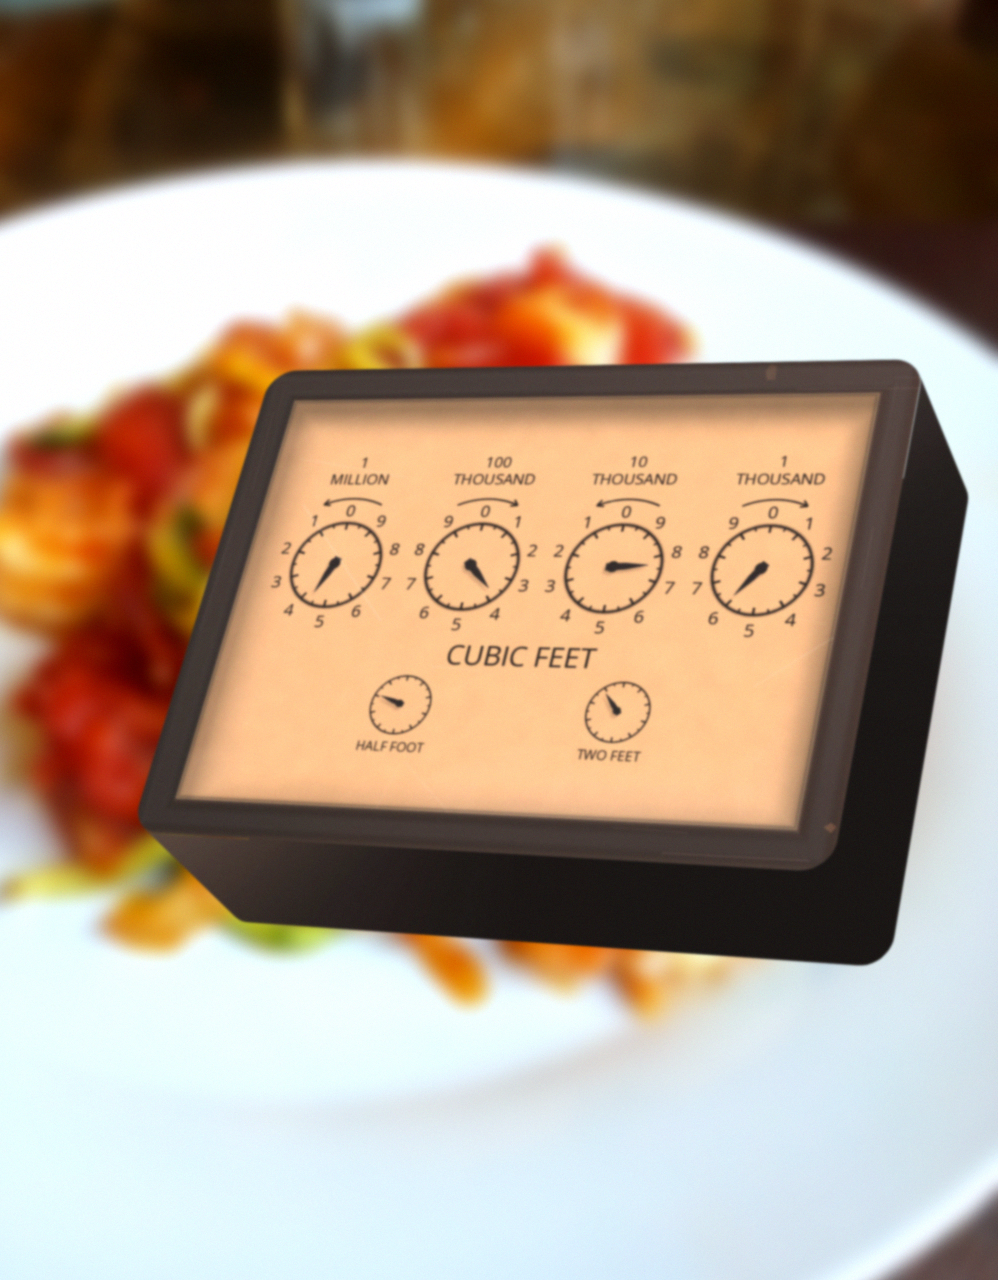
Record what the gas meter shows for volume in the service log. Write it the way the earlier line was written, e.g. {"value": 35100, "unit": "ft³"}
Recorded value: {"value": 437600, "unit": "ft³"}
